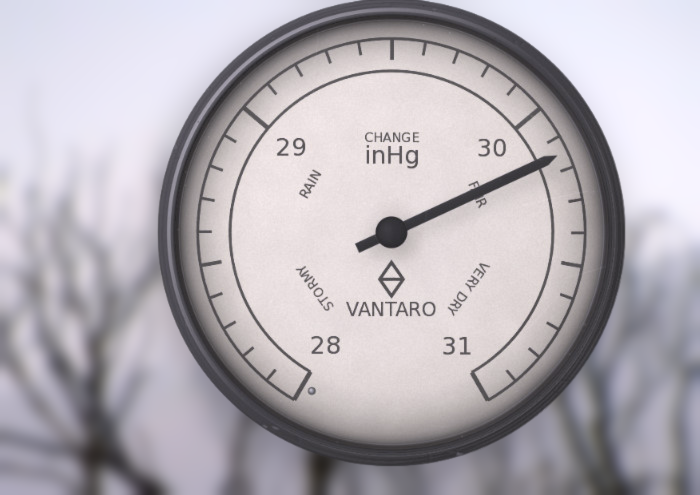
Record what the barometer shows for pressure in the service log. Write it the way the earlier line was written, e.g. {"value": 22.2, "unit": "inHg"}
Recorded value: {"value": 30.15, "unit": "inHg"}
